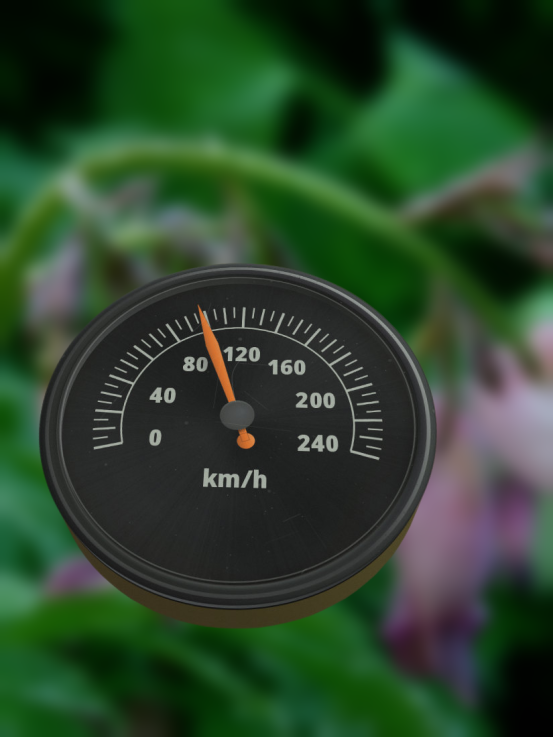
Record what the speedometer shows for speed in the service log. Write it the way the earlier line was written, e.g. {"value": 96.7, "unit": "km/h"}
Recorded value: {"value": 97.5, "unit": "km/h"}
